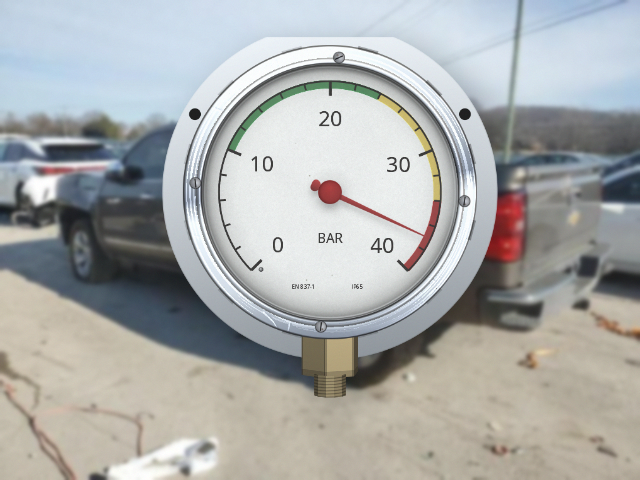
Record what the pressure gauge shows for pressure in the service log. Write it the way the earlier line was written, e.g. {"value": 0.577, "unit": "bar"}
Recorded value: {"value": 37, "unit": "bar"}
